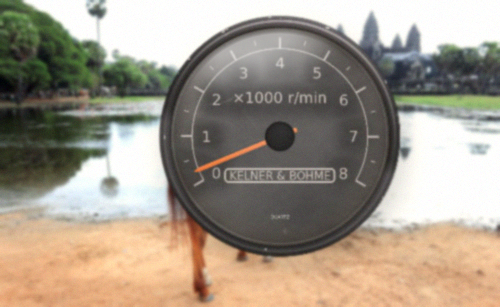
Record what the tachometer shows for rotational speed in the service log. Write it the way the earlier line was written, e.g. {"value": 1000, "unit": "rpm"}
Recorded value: {"value": 250, "unit": "rpm"}
